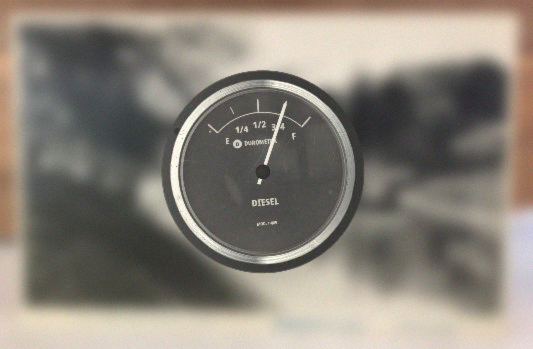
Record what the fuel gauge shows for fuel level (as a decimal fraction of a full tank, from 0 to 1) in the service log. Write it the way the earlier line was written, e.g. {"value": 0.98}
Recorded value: {"value": 0.75}
